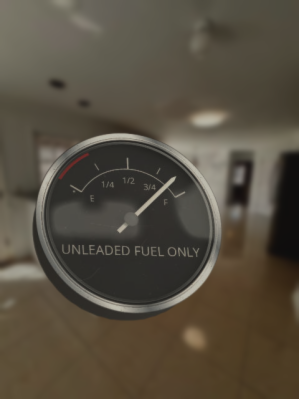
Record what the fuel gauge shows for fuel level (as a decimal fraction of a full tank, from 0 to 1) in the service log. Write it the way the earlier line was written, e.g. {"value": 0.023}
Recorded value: {"value": 0.875}
